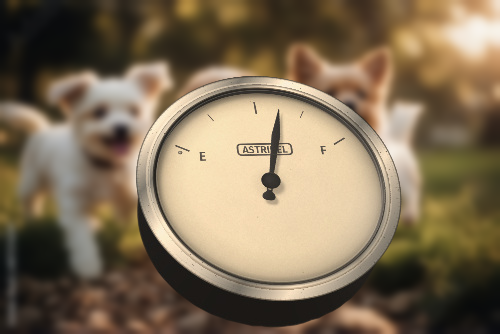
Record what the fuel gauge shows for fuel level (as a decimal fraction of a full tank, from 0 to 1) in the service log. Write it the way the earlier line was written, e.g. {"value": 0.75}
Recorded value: {"value": 0.625}
